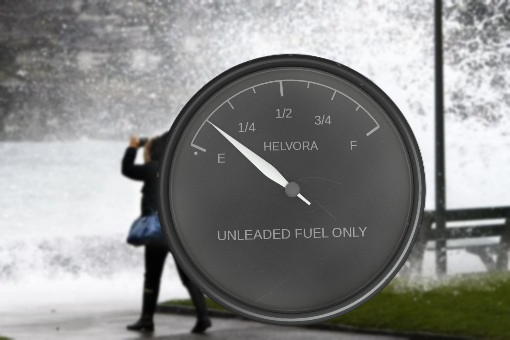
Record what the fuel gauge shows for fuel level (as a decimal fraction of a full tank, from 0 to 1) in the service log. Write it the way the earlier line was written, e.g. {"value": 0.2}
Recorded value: {"value": 0.125}
